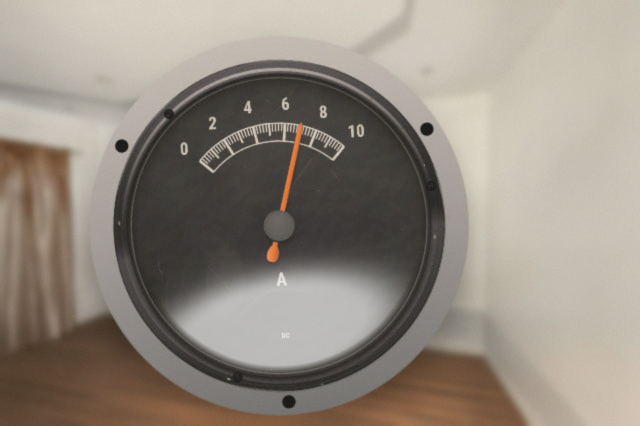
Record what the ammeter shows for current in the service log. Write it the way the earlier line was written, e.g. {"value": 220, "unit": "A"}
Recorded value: {"value": 7, "unit": "A"}
